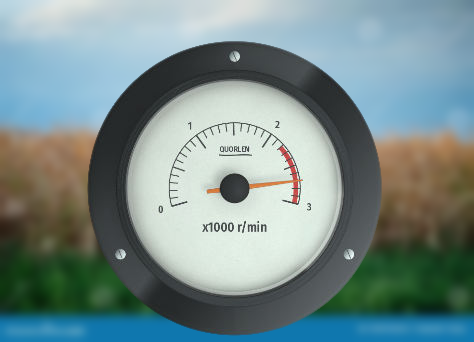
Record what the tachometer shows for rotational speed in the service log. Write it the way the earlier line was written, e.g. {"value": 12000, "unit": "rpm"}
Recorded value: {"value": 2700, "unit": "rpm"}
